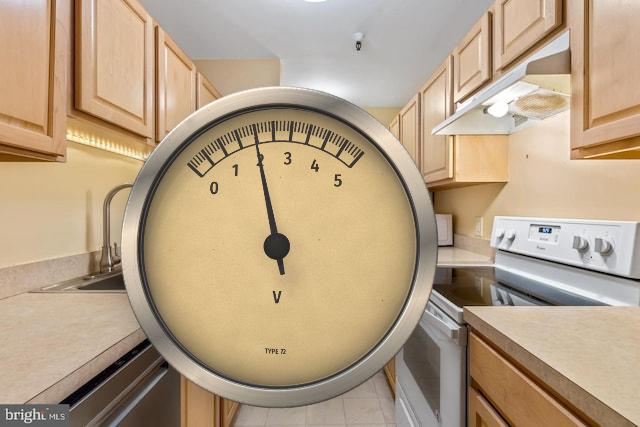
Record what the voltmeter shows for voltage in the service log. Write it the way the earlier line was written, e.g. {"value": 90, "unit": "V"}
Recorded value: {"value": 2, "unit": "V"}
